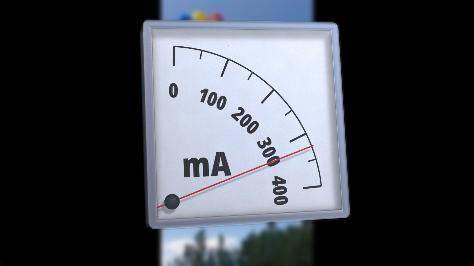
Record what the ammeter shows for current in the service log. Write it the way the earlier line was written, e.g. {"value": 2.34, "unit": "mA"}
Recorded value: {"value": 325, "unit": "mA"}
